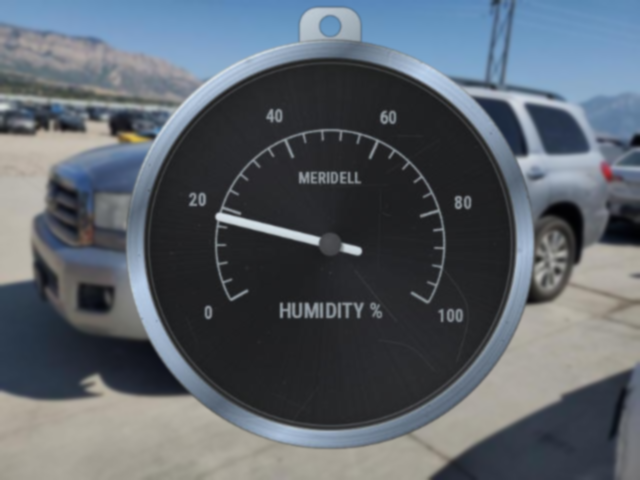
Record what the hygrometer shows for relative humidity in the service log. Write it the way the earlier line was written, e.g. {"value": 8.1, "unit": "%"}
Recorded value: {"value": 18, "unit": "%"}
